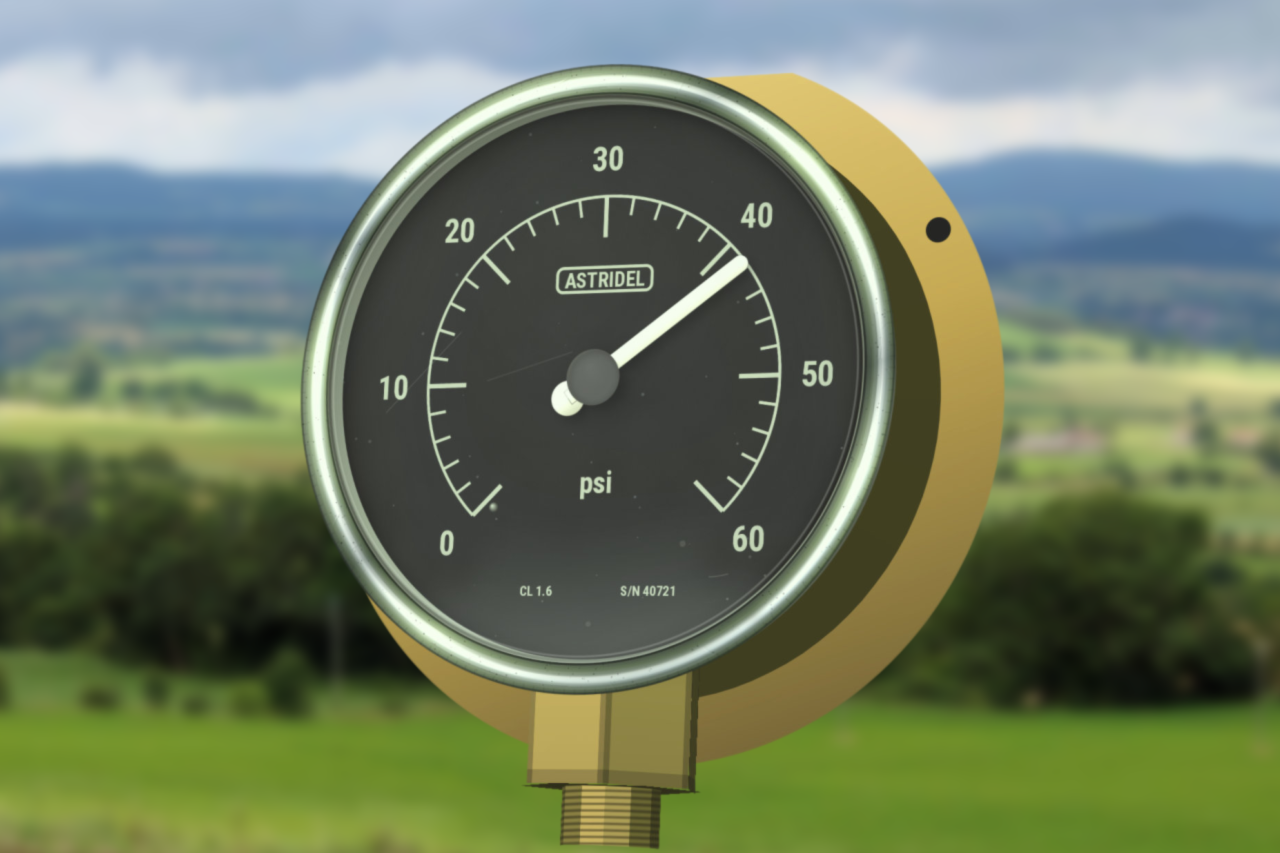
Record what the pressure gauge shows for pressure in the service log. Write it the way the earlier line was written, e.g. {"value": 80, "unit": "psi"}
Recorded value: {"value": 42, "unit": "psi"}
